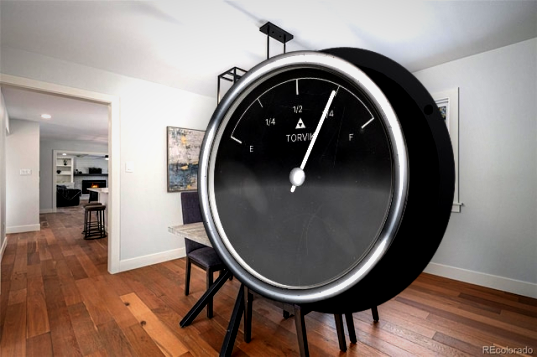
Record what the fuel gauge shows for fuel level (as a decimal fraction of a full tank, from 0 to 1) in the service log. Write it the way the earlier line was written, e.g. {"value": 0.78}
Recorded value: {"value": 0.75}
